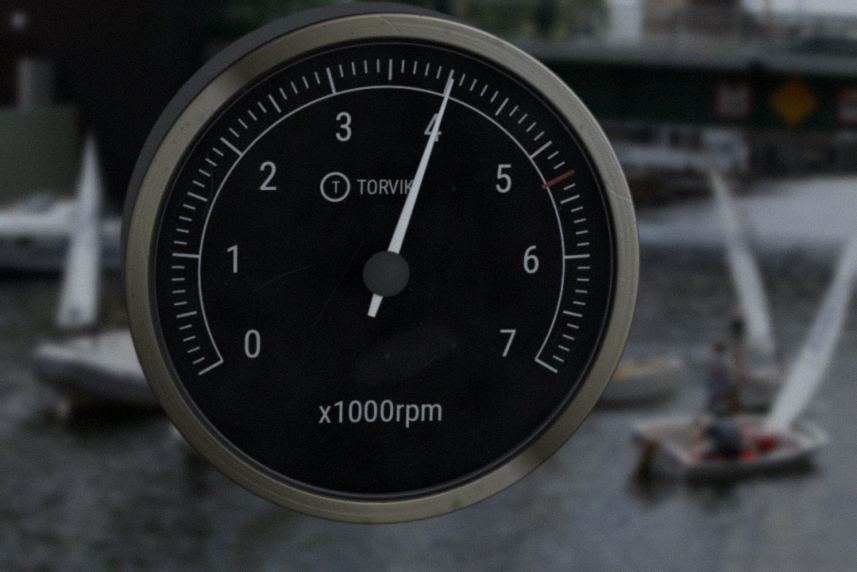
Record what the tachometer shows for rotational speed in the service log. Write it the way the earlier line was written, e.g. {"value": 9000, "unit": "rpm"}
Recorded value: {"value": 4000, "unit": "rpm"}
